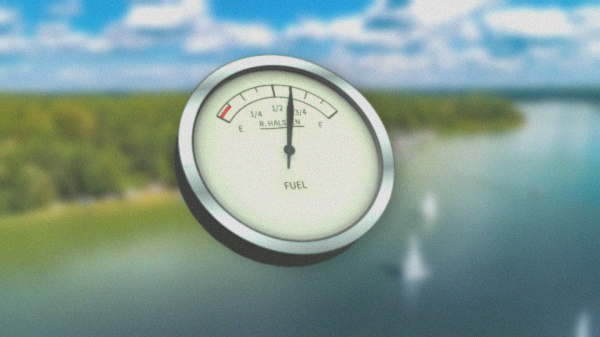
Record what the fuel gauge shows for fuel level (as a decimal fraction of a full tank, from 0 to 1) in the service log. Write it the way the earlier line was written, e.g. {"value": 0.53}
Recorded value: {"value": 0.625}
